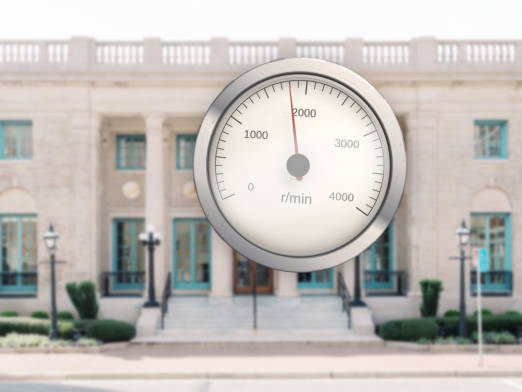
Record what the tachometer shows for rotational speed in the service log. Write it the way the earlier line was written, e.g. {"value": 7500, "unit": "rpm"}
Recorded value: {"value": 1800, "unit": "rpm"}
